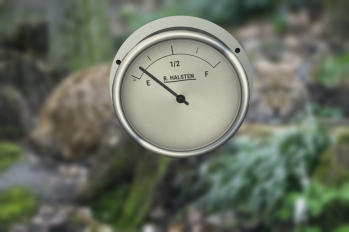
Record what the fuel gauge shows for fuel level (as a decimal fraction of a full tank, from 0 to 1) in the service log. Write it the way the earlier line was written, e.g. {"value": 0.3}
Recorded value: {"value": 0.125}
